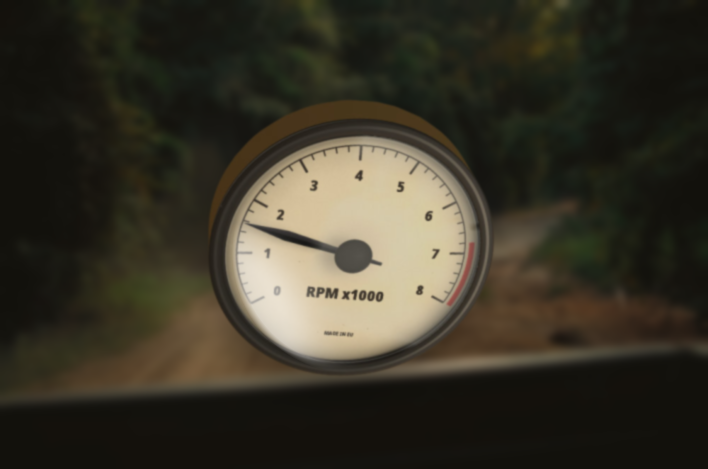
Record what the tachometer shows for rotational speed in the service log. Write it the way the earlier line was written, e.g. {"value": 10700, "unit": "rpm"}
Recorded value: {"value": 1600, "unit": "rpm"}
